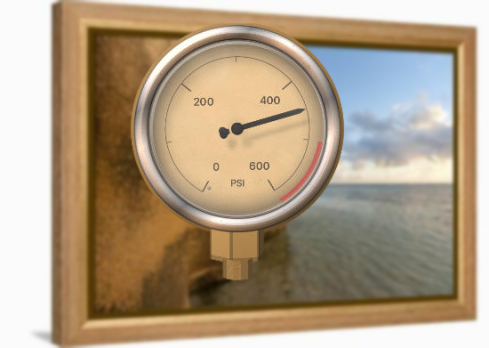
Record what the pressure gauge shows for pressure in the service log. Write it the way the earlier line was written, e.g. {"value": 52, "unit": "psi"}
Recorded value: {"value": 450, "unit": "psi"}
